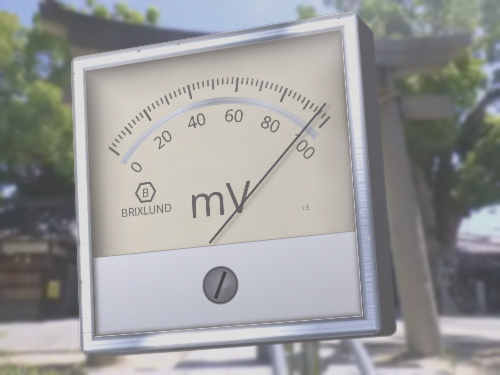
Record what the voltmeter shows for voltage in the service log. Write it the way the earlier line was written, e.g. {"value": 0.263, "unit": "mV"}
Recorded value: {"value": 96, "unit": "mV"}
